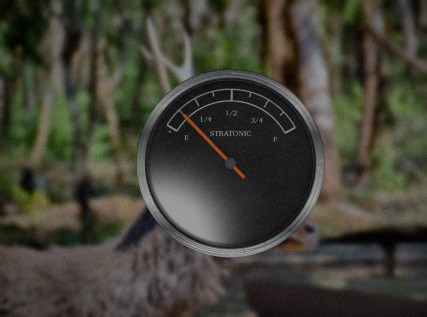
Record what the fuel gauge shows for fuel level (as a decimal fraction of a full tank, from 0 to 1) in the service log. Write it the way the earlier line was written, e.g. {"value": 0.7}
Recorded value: {"value": 0.125}
